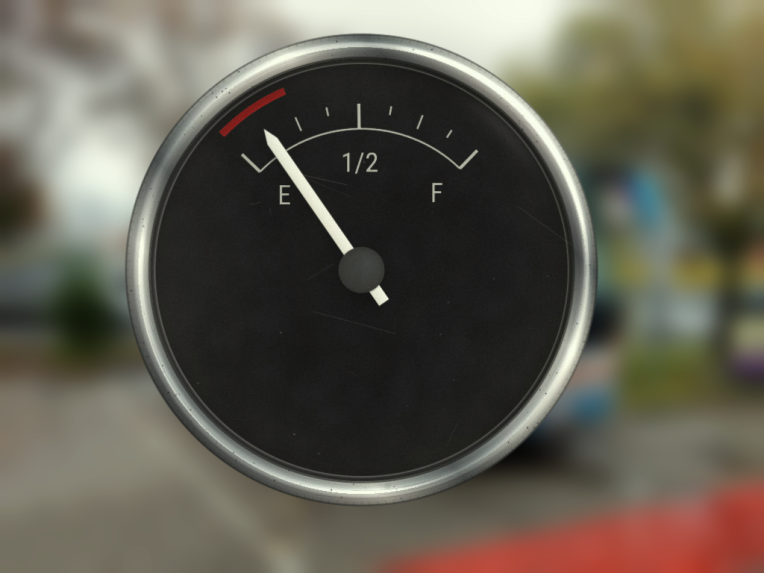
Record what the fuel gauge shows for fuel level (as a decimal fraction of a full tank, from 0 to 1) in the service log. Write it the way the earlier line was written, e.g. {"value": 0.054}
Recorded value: {"value": 0.125}
